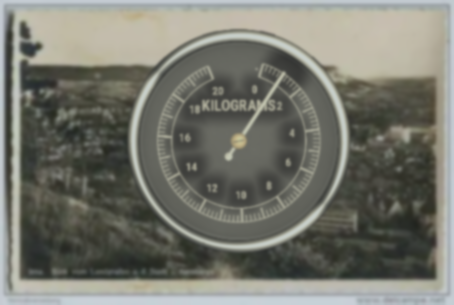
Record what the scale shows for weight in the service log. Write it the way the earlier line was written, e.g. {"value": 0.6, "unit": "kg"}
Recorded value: {"value": 1, "unit": "kg"}
